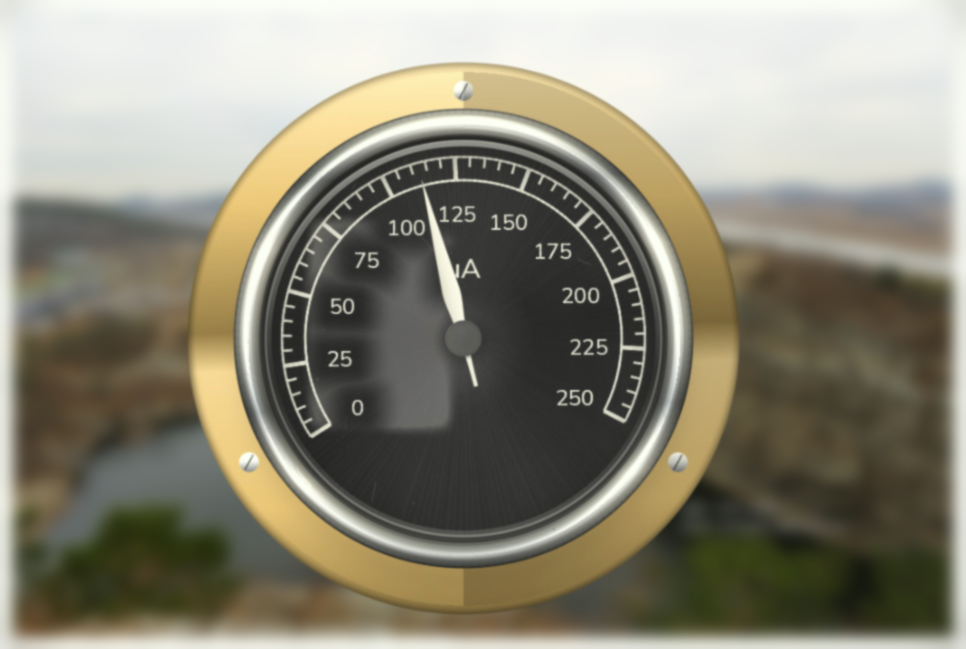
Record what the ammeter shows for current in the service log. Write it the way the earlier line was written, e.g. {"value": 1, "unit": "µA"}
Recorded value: {"value": 112.5, "unit": "µA"}
